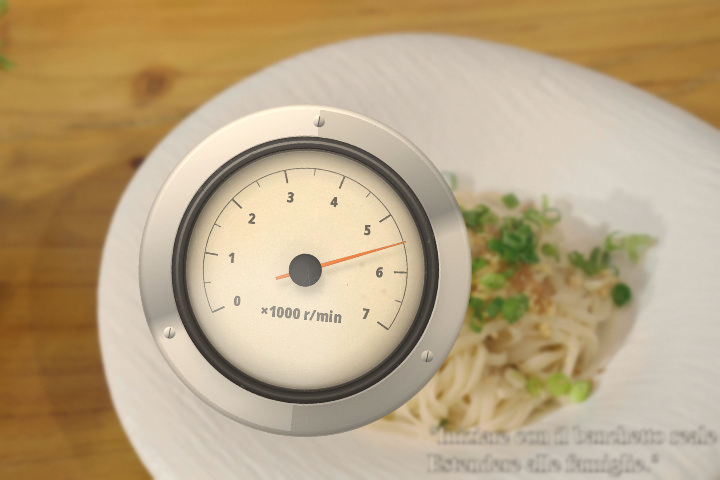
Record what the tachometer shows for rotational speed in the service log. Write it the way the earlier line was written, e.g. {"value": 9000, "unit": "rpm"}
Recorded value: {"value": 5500, "unit": "rpm"}
